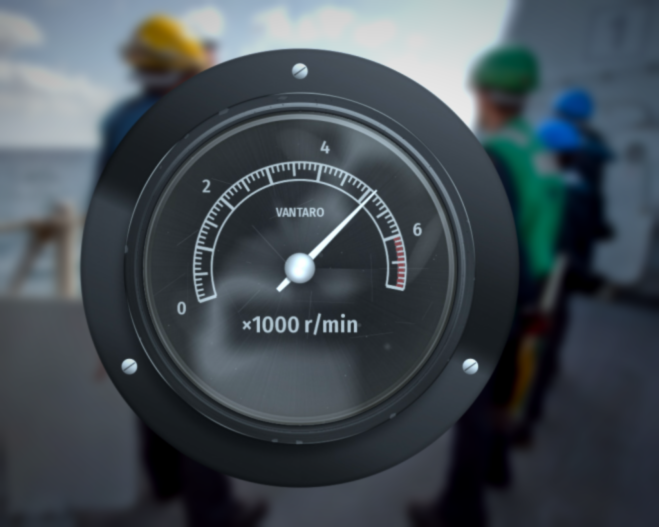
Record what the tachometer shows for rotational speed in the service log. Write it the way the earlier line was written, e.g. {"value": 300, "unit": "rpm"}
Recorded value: {"value": 5100, "unit": "rpm"}
